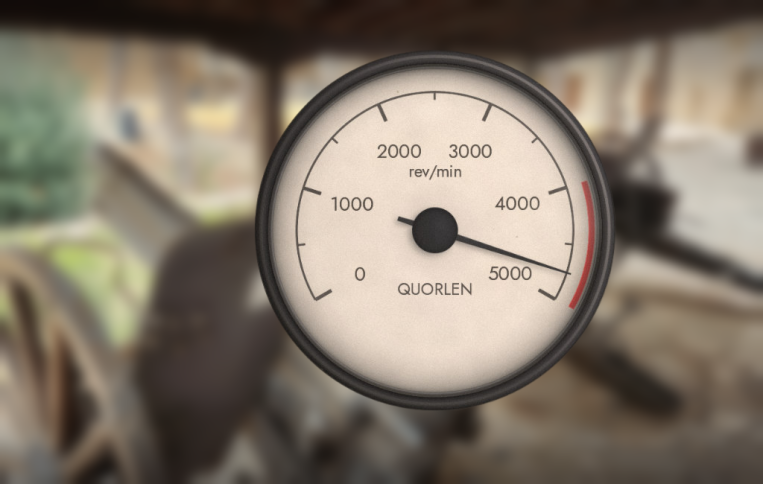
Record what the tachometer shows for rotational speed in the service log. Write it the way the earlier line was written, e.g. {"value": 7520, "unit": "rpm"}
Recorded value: {"value": 4750, "unit": "rpm"}
